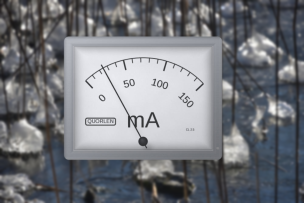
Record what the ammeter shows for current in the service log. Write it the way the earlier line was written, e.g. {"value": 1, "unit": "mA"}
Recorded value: {"value": 25, "unit": "mA"}
